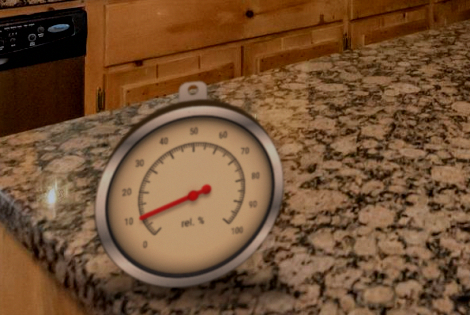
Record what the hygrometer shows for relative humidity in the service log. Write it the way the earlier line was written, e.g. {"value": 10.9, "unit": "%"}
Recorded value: {"value": 10, "unit": "%"}
